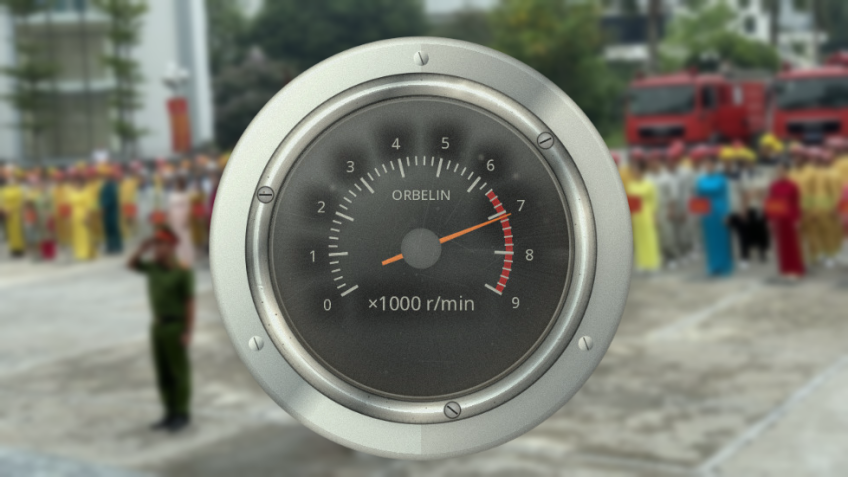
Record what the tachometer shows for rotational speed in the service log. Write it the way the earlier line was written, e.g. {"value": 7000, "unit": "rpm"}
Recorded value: {"value": 7100, "unit": "rpm"}
